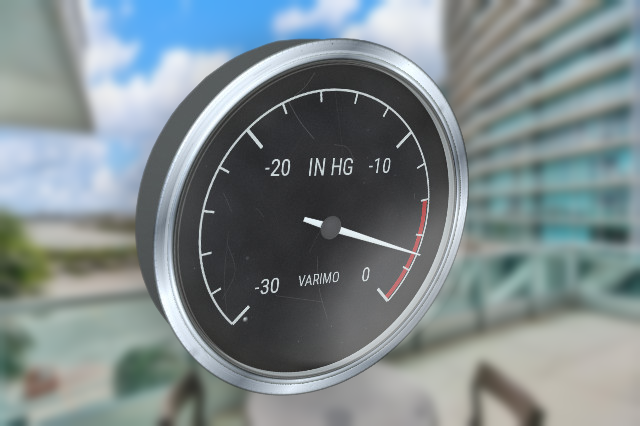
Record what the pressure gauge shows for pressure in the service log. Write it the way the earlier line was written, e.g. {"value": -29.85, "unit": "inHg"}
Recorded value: {"value": -3, "unit": "inHg"}
